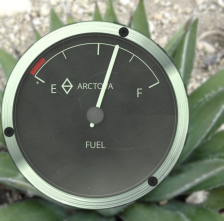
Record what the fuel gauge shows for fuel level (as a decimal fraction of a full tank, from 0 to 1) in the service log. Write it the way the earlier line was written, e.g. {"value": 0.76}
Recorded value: {"value": 0.625}
